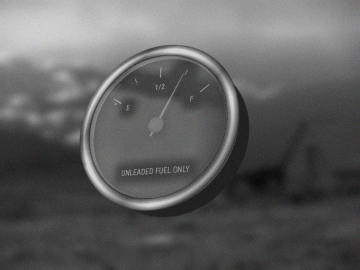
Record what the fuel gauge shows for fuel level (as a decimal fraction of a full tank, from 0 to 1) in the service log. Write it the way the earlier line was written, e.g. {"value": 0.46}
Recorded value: {"value": 0.75}
